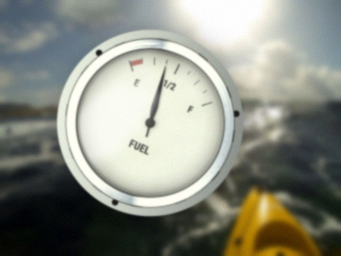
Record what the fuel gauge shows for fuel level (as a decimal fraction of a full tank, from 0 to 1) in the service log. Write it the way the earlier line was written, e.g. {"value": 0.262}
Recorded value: {"value": 0.375}
